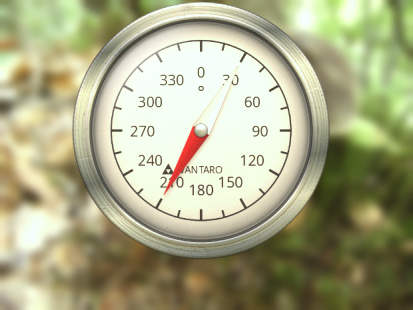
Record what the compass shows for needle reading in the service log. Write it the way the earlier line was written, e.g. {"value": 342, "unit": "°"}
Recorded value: {"value": 210, "unit": "°"}
